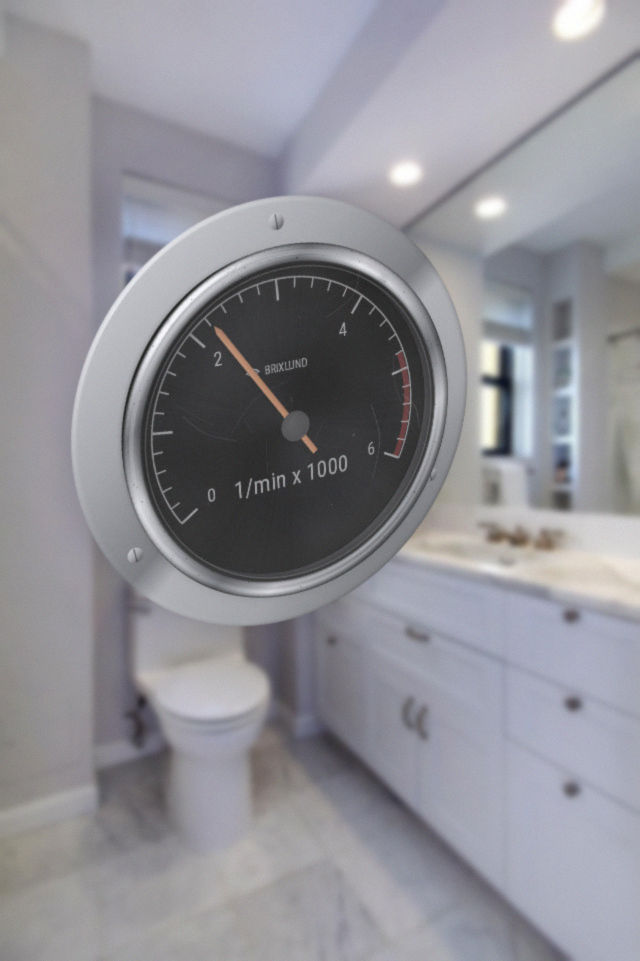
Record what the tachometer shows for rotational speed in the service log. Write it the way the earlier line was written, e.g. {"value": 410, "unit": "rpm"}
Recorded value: {"value": 2200, "unit": "rpm"}
